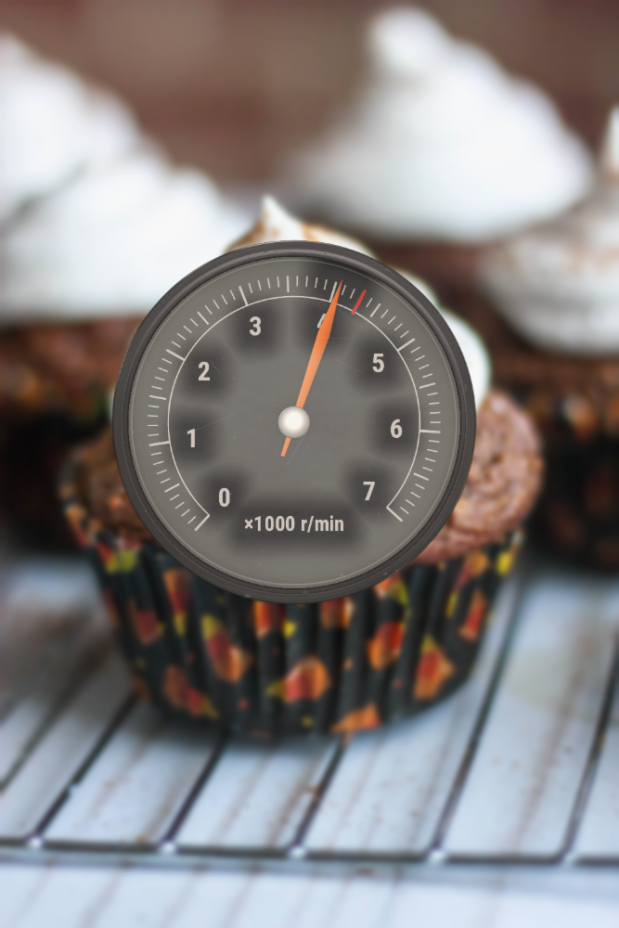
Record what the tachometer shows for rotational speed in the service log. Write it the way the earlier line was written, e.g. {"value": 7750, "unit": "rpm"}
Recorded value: {"value": 4050, "unit": "rpm"}
